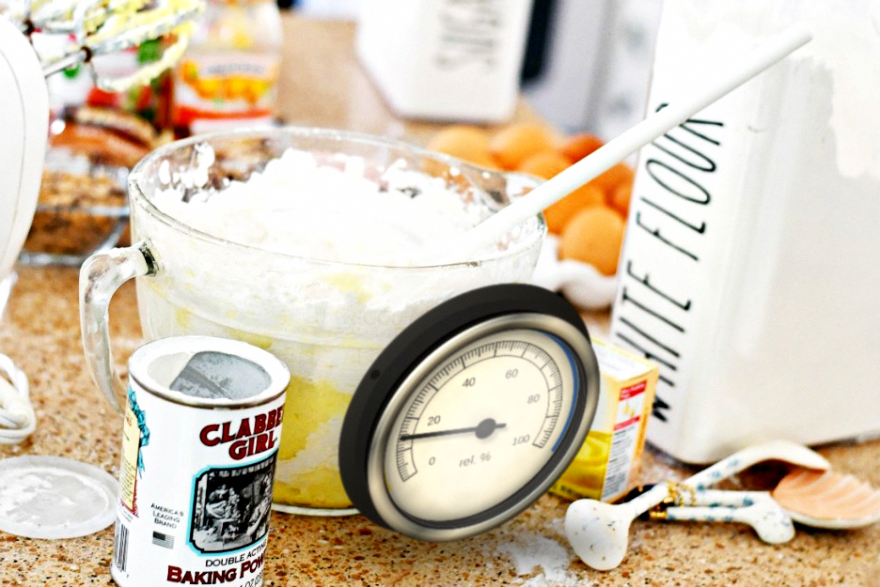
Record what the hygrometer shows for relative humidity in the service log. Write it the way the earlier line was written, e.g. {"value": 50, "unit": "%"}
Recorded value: {"value": 15, "unit": "%"}
